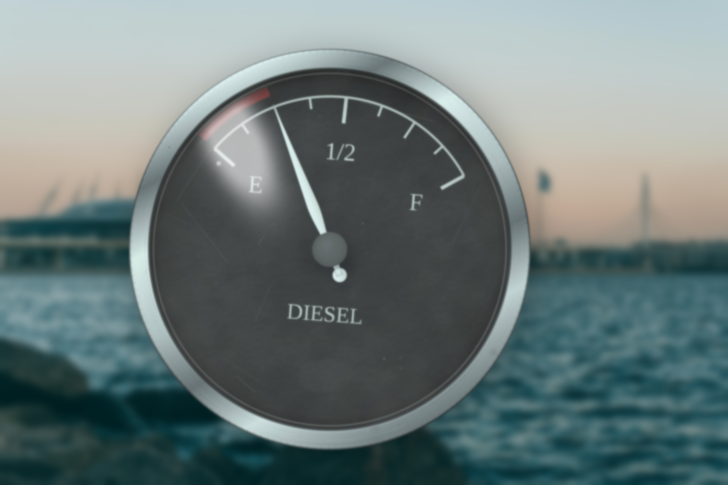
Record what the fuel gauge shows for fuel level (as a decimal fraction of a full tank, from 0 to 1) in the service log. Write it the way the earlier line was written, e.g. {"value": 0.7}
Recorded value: {"value": 0.25}
